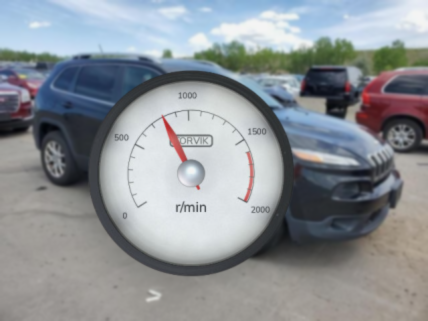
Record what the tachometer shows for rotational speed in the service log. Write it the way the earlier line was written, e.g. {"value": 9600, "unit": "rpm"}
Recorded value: {"value": 800, "unit": "rpm"}
